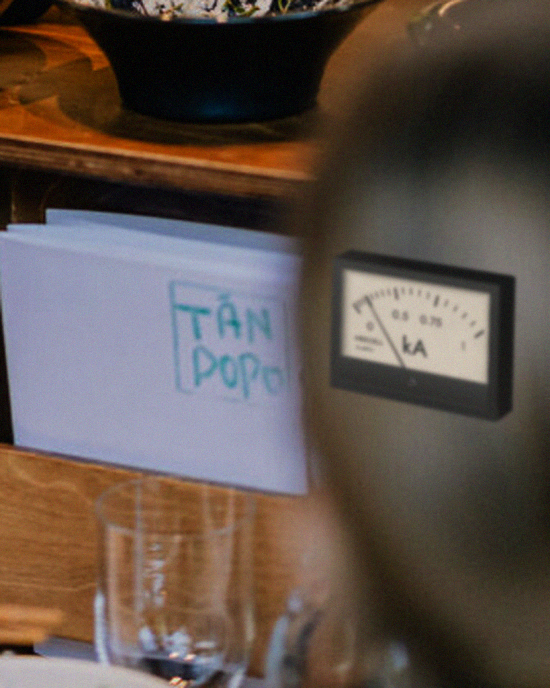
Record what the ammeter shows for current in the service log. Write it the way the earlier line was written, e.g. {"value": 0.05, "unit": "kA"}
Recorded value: {"value": 0.25, "unit": "kA"}
